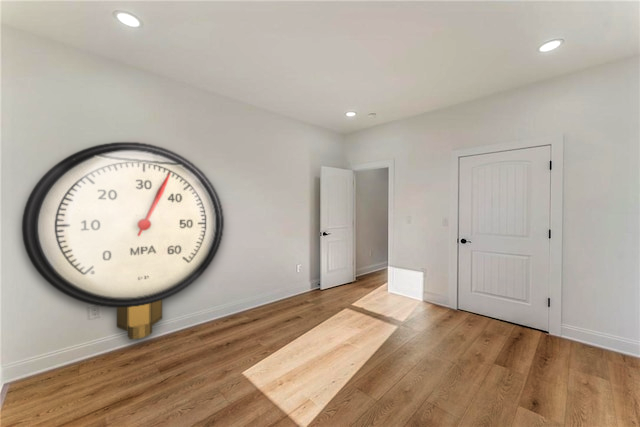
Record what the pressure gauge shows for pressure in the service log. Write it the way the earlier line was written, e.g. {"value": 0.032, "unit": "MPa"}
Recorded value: {"value": 35, "unit": "MPa"}
